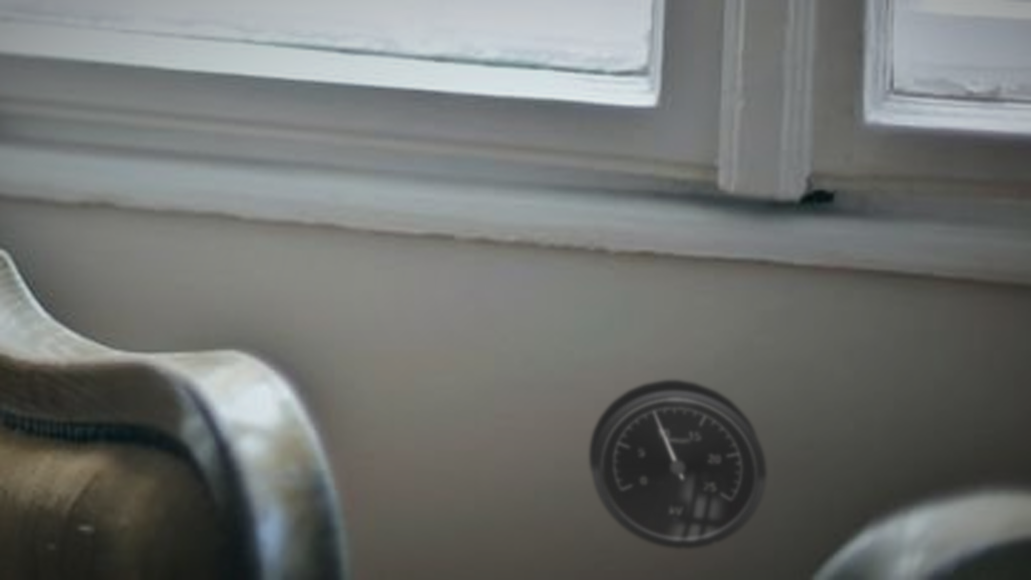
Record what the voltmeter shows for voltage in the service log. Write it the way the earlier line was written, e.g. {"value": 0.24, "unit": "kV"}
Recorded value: {"value": 10, "unit": "kV"}
